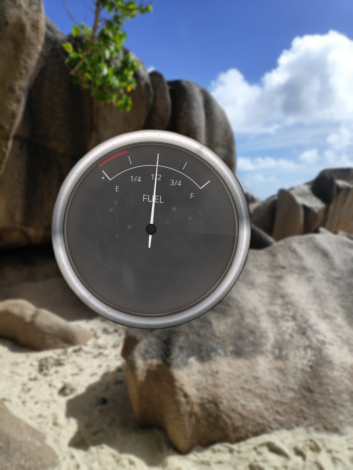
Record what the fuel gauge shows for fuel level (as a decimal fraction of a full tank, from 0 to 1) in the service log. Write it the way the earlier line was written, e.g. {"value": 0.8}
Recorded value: {"value": 0.5}
